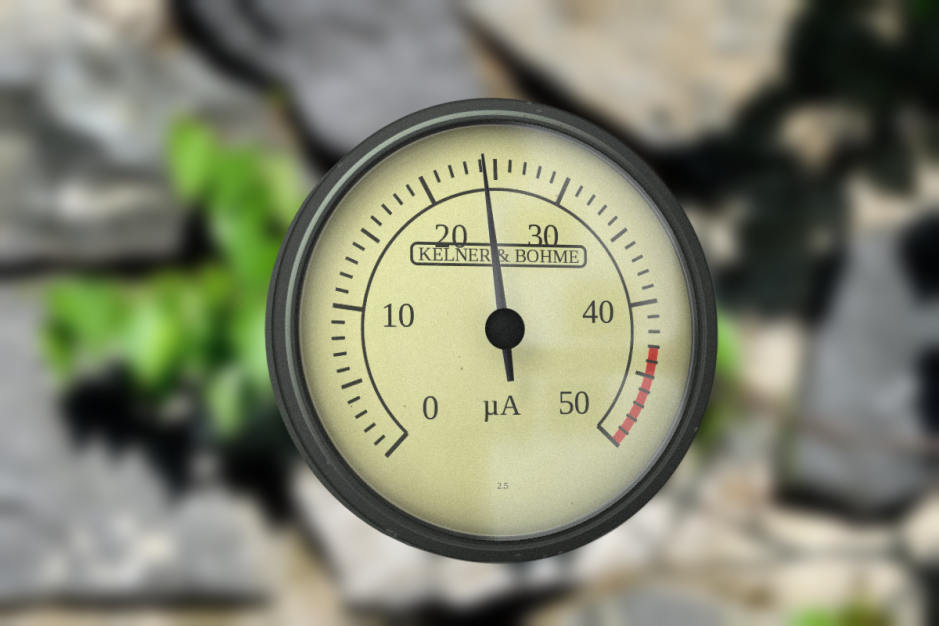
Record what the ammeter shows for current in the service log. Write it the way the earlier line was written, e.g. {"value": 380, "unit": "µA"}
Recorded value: {"value": 24, "unit": "µA"}
